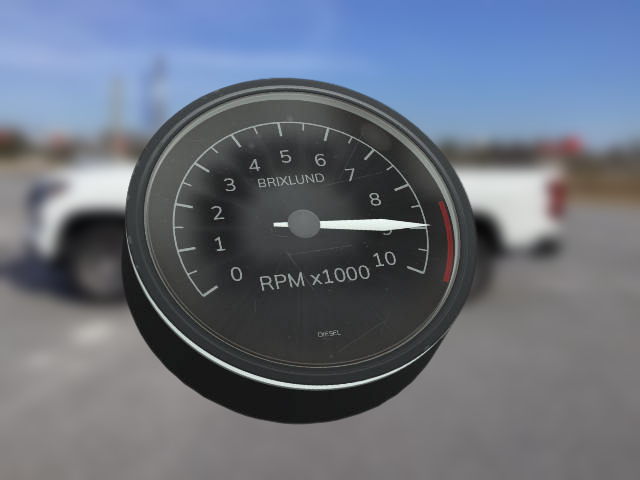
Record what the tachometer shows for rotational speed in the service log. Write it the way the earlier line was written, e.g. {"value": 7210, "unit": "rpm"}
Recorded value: {"value": 9000, "unit": "rpm"}
